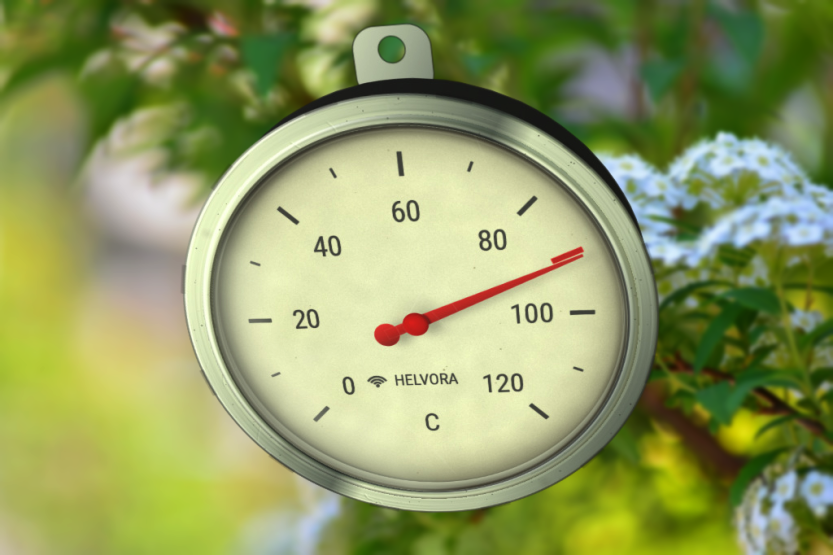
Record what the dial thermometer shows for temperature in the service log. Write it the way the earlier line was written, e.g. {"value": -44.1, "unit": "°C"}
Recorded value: {"value": 90, "unit": "°C"}
